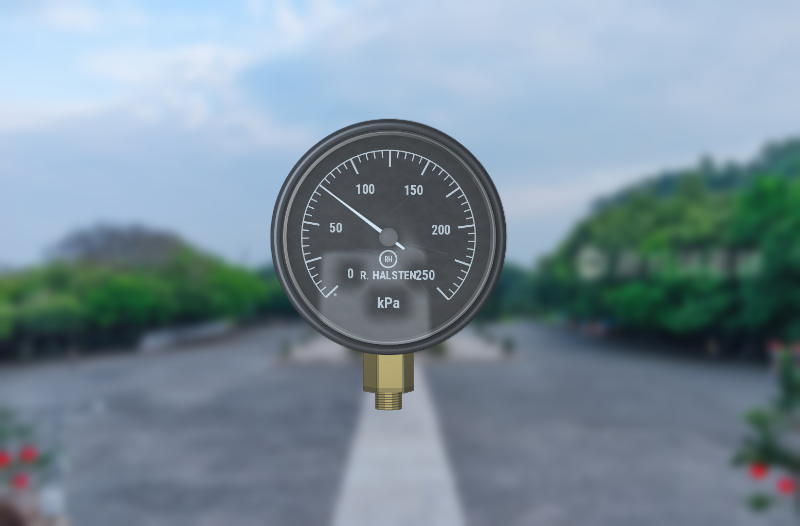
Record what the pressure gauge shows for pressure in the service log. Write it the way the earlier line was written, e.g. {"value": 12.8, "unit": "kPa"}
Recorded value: {"value": 75, "unit": "kPa"}
